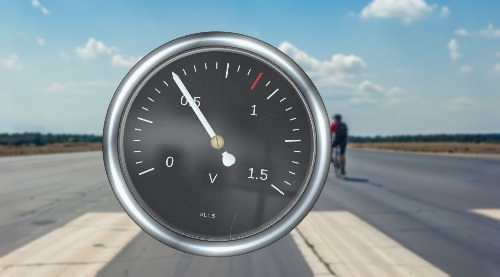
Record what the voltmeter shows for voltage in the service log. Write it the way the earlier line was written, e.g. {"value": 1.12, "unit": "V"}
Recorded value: {"value": 0.5, "unit": "V"}
